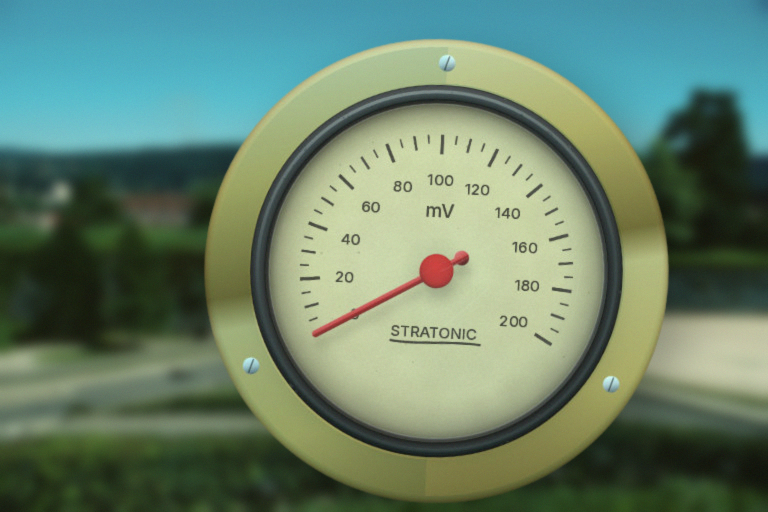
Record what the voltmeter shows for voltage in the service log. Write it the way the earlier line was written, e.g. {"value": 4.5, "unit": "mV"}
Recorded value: {"value": 0, "unit": "mV"}
